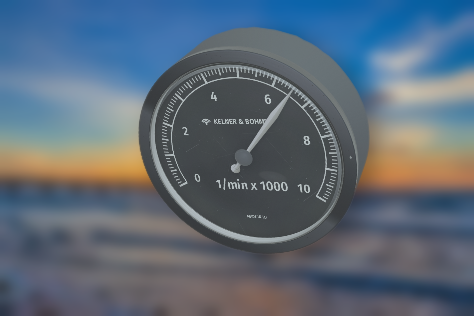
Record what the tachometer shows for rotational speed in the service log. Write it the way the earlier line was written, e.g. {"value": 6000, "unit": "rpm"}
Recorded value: {"value": 6500, "unit": "rpm"}
